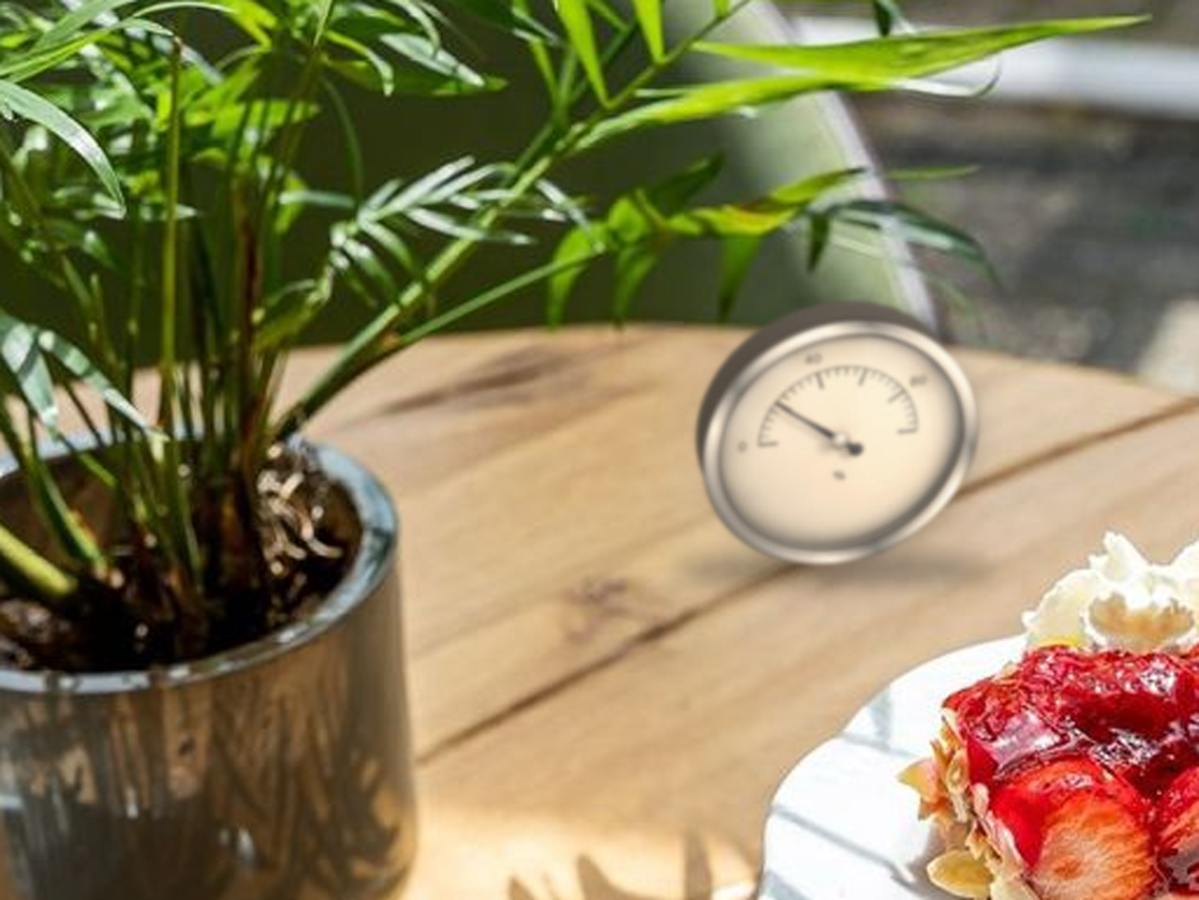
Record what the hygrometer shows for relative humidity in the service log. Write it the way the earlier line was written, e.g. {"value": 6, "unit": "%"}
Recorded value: {"value": 20, "unit": "%"}
